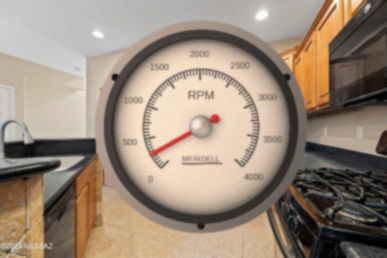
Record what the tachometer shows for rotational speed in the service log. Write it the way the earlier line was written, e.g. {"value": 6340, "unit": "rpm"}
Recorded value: {"value": 250, "unit": "rpm"}
